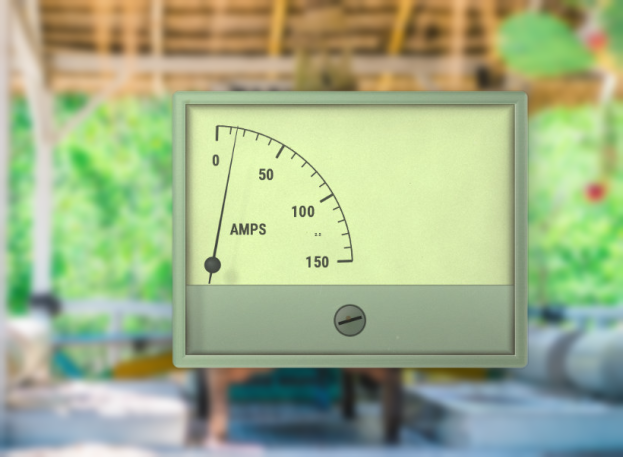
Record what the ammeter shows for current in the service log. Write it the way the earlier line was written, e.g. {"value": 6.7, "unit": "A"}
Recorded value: {"value": 15, "unit": "A"}
